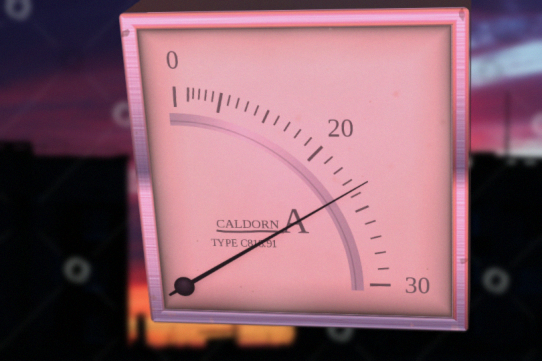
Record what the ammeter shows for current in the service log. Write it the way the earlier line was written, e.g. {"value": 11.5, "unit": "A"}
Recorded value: {"value": 23.5, "unit": "A"}
